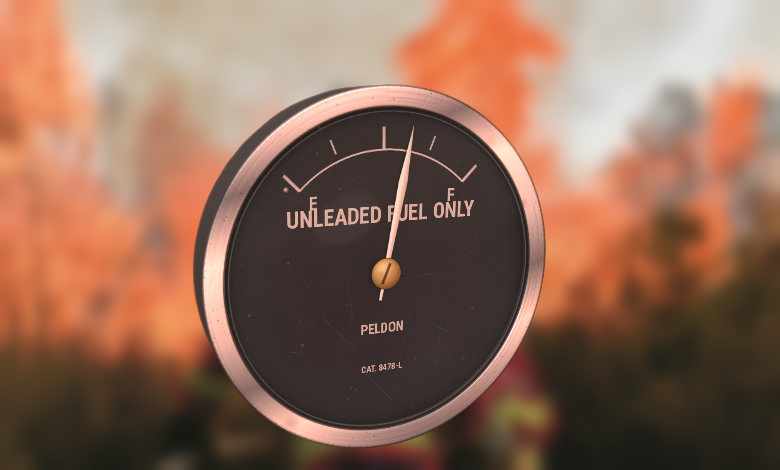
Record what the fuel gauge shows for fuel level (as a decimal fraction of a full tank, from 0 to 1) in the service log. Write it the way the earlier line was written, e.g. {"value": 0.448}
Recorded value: {"value": 0.625}
